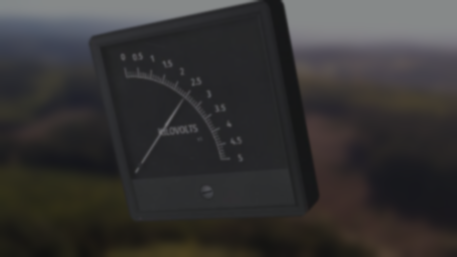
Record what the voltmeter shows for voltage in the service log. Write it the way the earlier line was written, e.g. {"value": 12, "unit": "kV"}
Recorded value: {"value": 2.5, "unit": "kV"}
